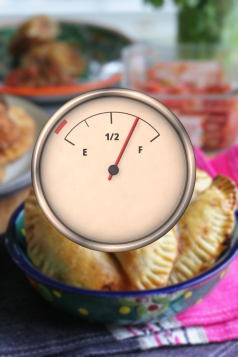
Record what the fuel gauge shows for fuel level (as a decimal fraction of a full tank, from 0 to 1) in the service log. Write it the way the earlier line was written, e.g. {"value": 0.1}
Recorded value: {"value": 0.75}
